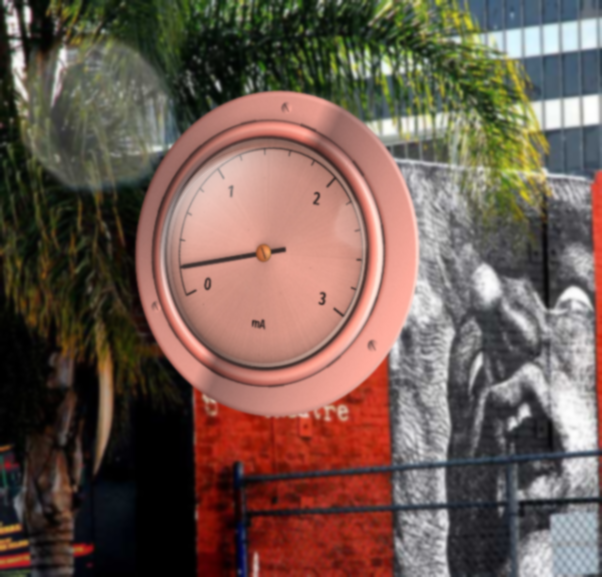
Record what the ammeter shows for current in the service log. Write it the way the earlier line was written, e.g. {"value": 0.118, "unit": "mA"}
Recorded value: {"value": 0.2, "unit": "mA"}
